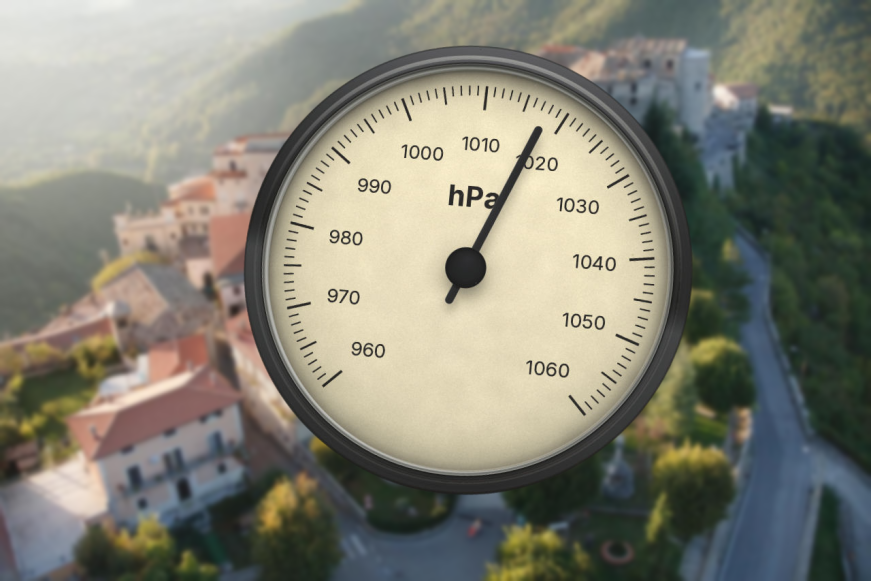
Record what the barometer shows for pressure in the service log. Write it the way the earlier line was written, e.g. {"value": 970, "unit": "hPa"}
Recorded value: {"value": 1018, "unit": "hPa"}
